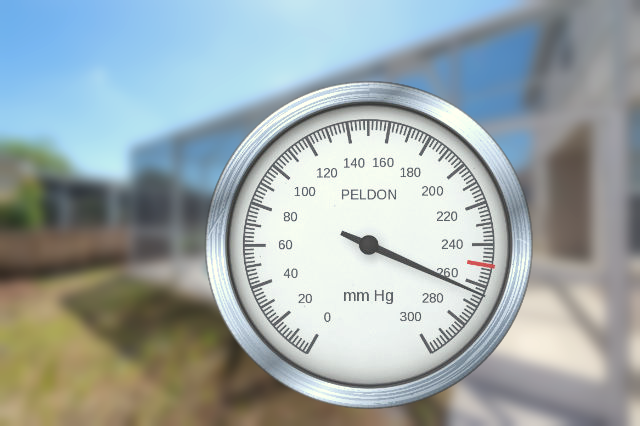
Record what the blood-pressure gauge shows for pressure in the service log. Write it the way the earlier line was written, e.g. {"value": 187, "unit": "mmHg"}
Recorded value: {"value": 264, "unit": "mmHg"}
